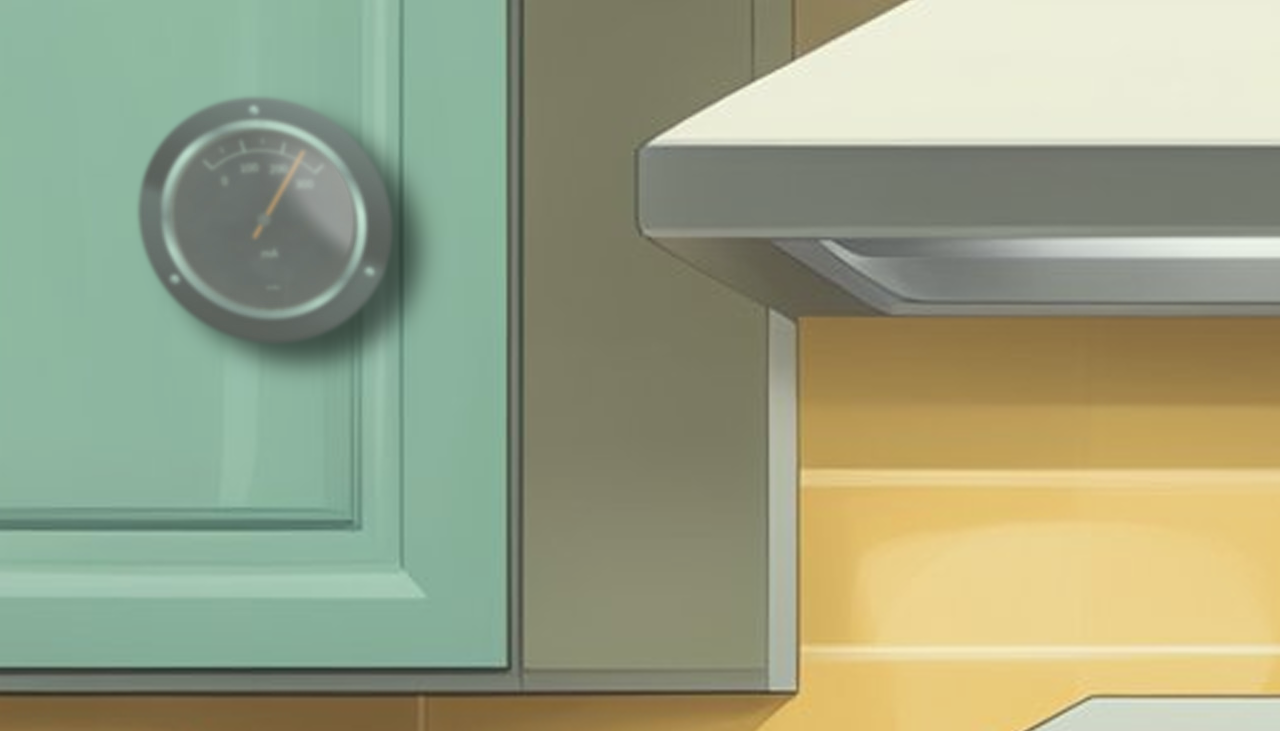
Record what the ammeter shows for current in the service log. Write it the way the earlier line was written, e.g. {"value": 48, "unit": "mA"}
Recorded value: {"value": 250, "unit": "mA"}
